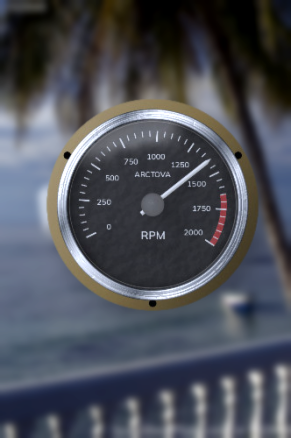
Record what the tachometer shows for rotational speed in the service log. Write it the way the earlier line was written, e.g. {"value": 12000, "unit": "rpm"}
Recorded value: {"value": 1400, "unit": "rpm"}
